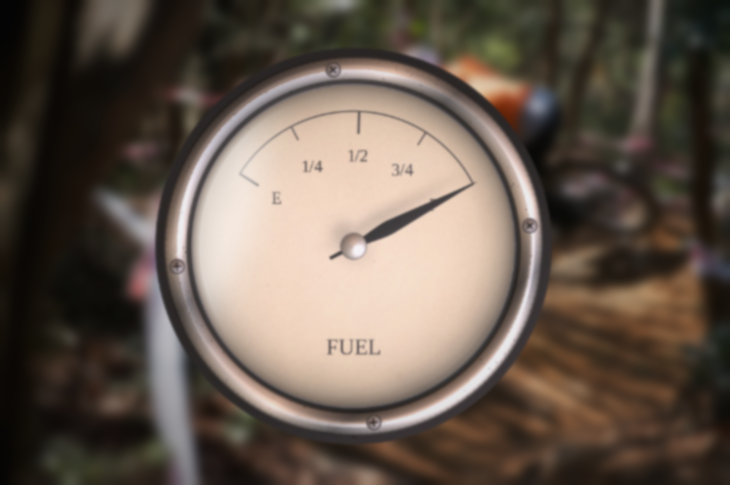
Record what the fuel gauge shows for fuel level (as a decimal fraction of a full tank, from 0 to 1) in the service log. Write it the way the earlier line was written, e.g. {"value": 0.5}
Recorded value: {"value": 1}
